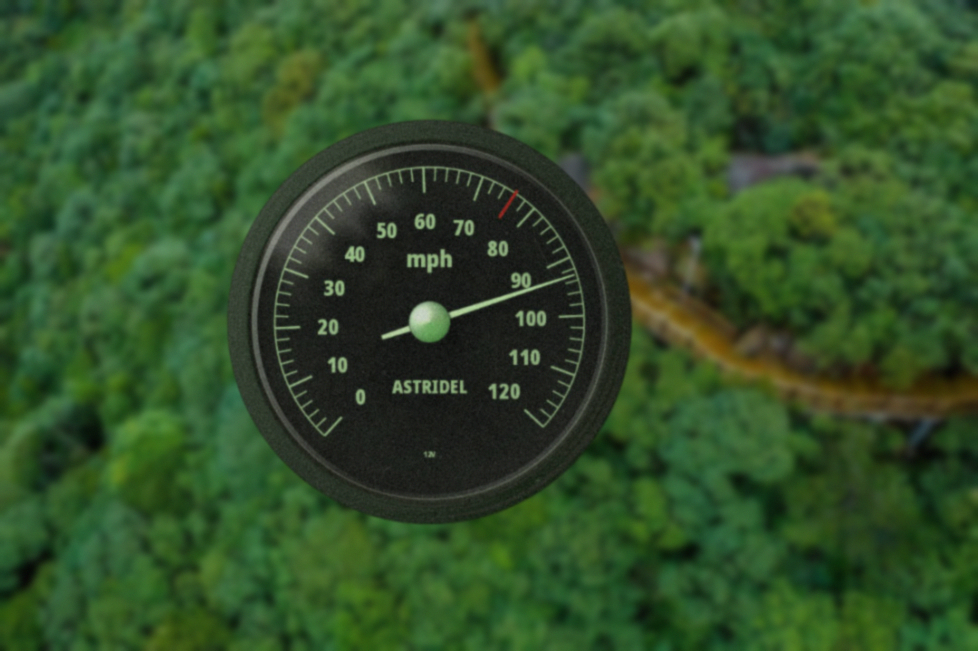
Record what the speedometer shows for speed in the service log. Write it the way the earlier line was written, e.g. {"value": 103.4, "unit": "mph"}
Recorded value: {"value": 93, "unit": "mph"}
